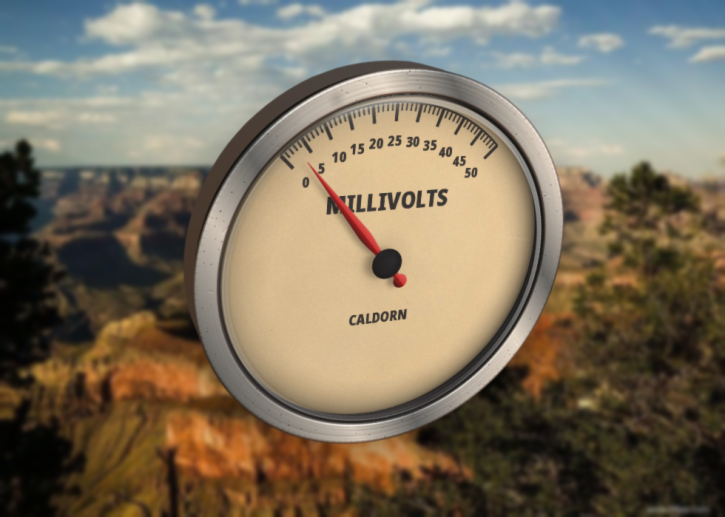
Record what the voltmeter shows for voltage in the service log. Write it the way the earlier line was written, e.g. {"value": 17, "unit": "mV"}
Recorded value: {"value": 3, "unit": "mV"}
